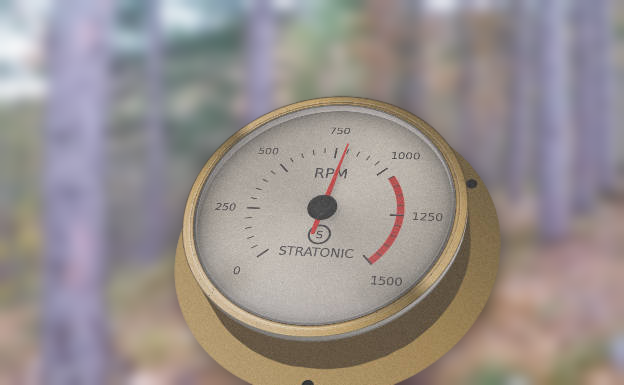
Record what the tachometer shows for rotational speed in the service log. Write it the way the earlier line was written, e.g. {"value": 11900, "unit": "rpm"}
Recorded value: {"value": 800, "unit": "rpm"}
